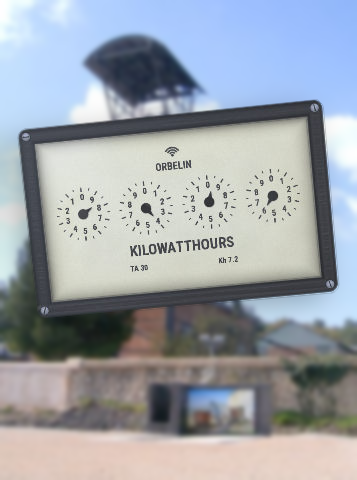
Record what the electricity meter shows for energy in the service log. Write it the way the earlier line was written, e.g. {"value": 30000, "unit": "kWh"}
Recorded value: {"value": 8396, "unit": "kWh"}
